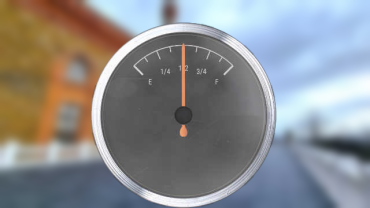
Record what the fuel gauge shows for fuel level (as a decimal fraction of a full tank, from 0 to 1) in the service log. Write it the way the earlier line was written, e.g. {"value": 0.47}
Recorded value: {"value": 0.5}
